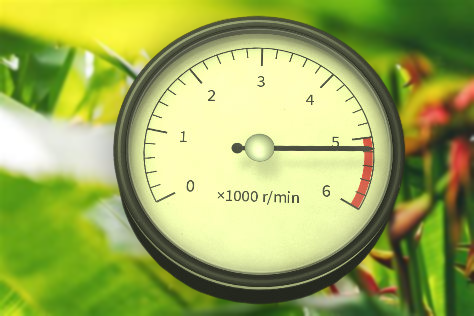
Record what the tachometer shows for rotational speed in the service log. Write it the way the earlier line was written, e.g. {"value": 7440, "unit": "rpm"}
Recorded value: {"value": 5200, "unit": "rpm"}
